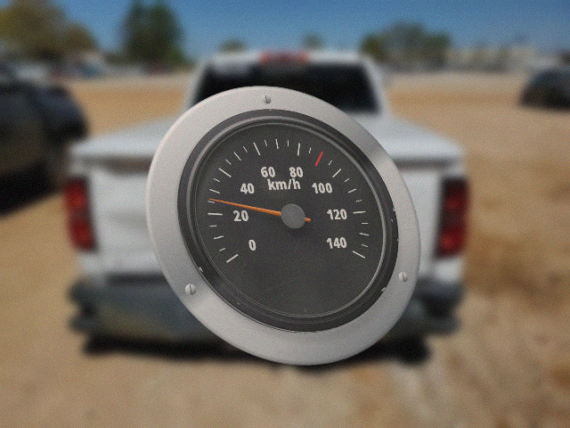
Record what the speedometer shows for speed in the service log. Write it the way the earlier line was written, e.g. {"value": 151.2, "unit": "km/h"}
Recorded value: {"value": 25, "unit": "km/h"}
